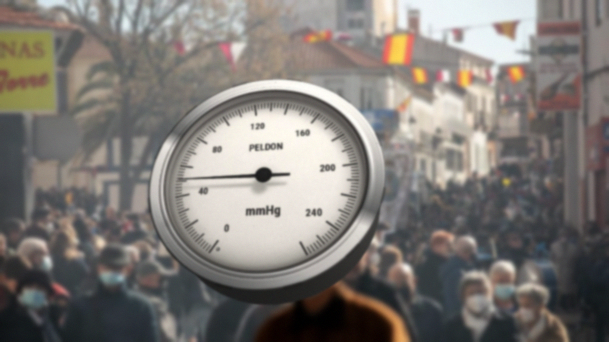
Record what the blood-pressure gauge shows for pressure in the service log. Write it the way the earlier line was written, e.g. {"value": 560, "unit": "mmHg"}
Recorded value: {"value": 50, "unit": "mmHg"}
